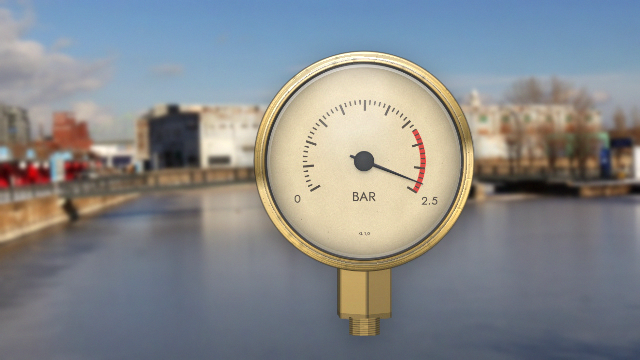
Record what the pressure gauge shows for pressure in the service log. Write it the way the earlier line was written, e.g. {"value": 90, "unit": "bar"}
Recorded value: {"value": 2.4, "unit": "bar"}
